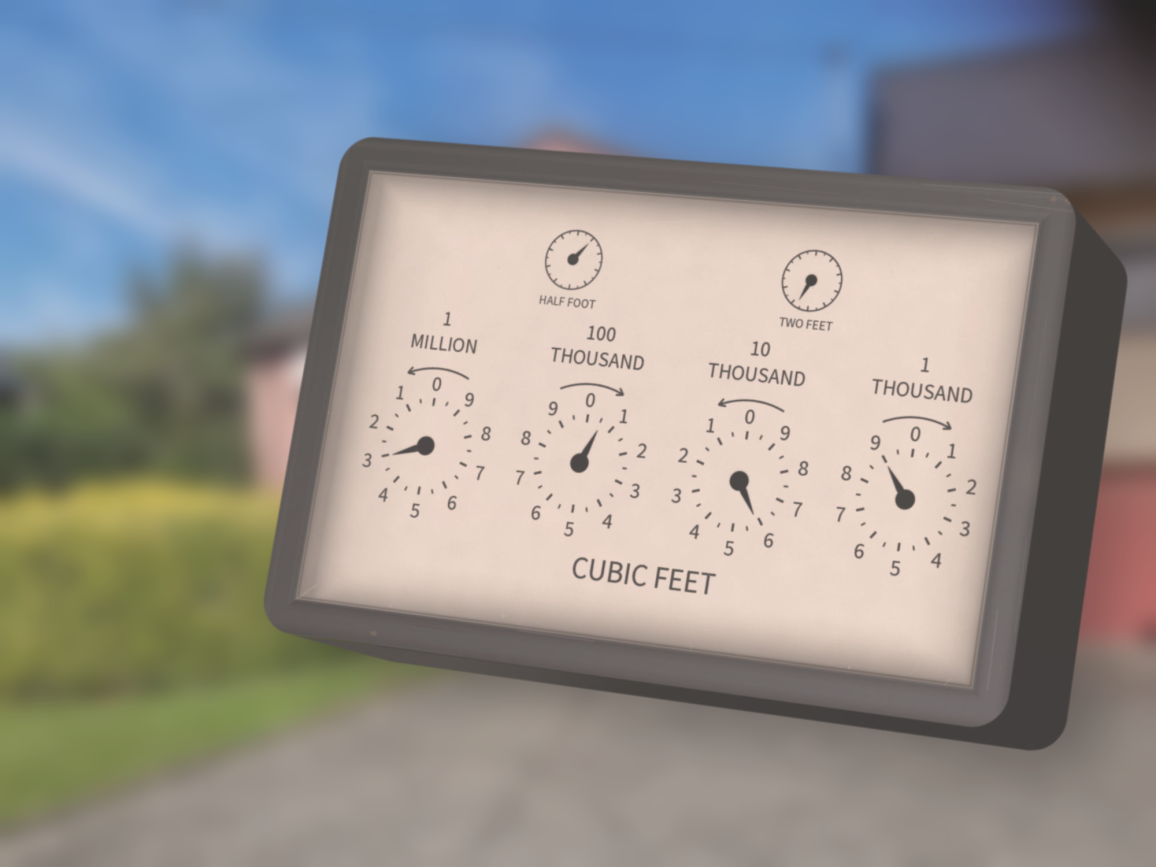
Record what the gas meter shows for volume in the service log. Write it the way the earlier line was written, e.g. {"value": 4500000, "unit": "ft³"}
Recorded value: {"value": 305900, "unit": "ft³"}
